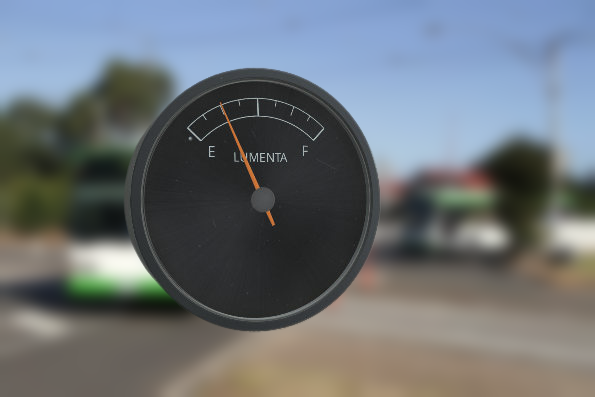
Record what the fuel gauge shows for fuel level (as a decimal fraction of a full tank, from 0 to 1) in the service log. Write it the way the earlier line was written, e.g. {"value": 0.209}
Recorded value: {"value": 0.25}
